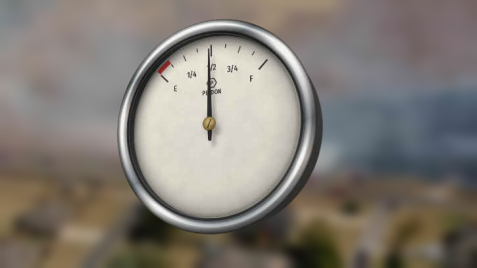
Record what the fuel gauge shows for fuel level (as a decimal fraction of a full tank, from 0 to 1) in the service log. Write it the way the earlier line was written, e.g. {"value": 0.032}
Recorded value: {"value": 0.5}
